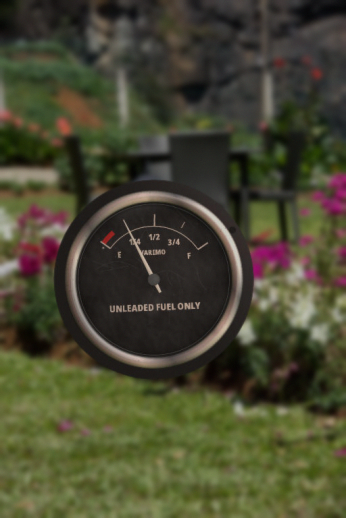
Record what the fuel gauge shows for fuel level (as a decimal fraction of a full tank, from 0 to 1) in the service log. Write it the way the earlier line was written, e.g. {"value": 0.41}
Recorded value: {"value": 0.25}
